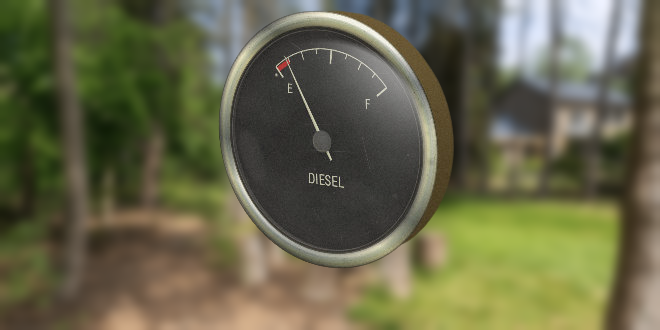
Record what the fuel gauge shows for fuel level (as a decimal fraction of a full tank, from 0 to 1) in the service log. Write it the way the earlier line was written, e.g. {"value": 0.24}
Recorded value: {"value": 0.125}
